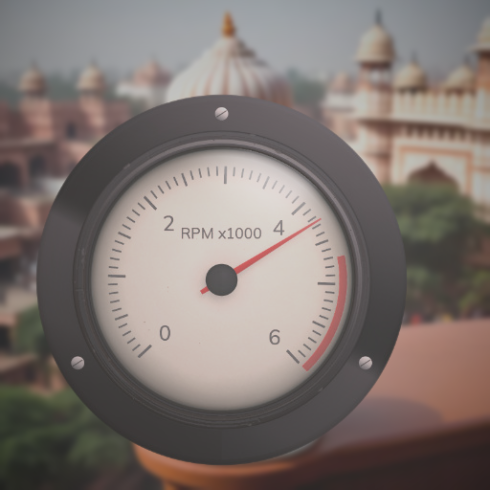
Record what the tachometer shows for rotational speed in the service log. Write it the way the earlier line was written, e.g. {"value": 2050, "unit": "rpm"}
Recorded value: {"value": 4250, "unit": "rpm"}
